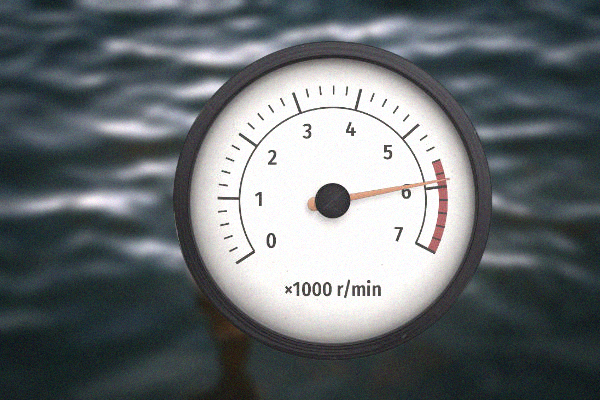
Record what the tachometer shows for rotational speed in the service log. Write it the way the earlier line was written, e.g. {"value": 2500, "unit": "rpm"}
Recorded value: {"value": 5900, "unit": "rpm"}
